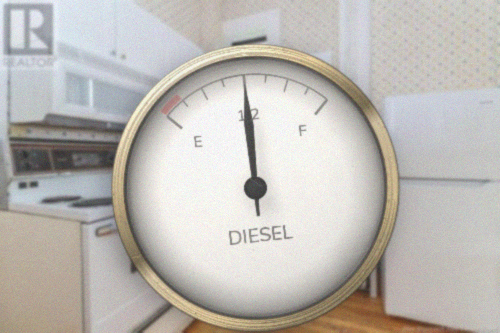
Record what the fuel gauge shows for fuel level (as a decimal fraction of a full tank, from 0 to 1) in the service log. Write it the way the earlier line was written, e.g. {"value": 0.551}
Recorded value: {"value": 0.5}
